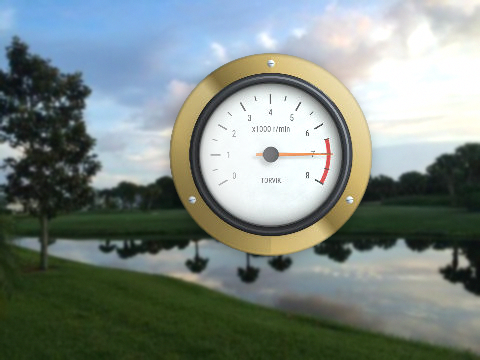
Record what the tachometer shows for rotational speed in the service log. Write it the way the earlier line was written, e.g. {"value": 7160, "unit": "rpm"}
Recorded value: {"value": 7000, "unit": "rpm"}
